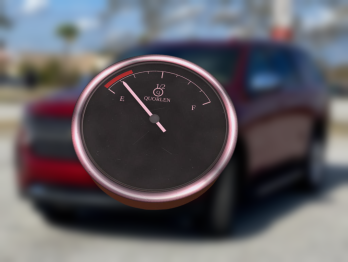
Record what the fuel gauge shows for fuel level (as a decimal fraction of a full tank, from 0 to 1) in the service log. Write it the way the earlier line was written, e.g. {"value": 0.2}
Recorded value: {"value": 0.125}
